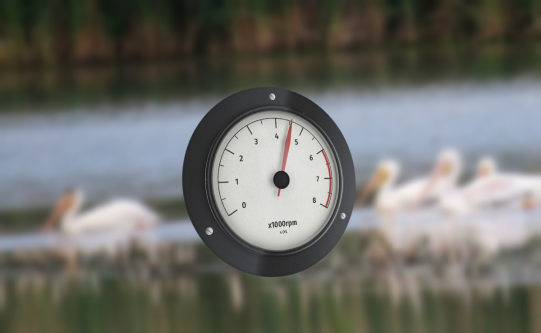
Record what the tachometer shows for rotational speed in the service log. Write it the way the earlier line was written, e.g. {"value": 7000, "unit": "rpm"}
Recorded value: {"value": 4500, "unit": "rpm"}
